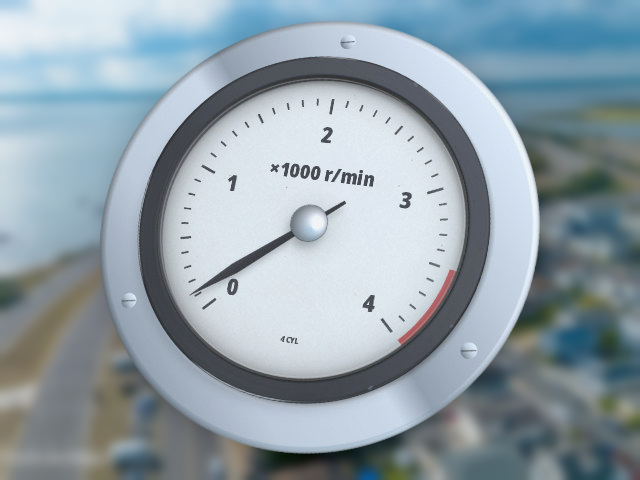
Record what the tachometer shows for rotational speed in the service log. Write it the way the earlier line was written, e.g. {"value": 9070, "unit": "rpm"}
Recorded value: {"value": 100, "unit": "rpm"}
